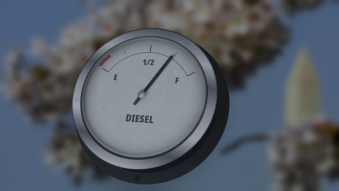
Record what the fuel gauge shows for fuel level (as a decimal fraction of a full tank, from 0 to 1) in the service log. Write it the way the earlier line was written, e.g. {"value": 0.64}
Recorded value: {"value": 0.75}
